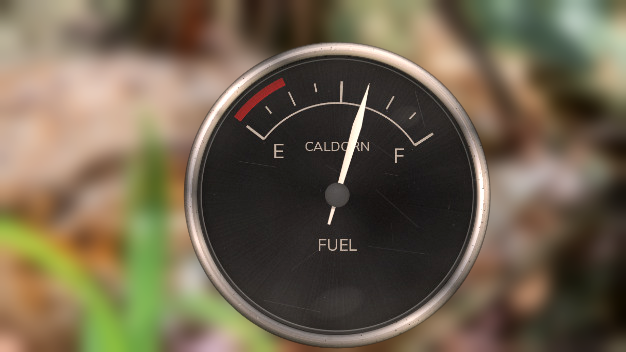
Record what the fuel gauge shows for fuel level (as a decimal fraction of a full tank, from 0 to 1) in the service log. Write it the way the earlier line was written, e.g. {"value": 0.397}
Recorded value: {"value": 0.625}
